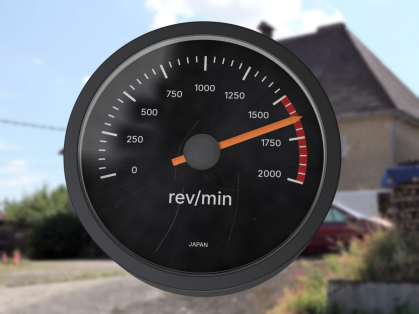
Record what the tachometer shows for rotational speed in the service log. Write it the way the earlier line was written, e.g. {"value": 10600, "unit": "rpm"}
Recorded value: {"value": 1650, "unit": "rpm"}
